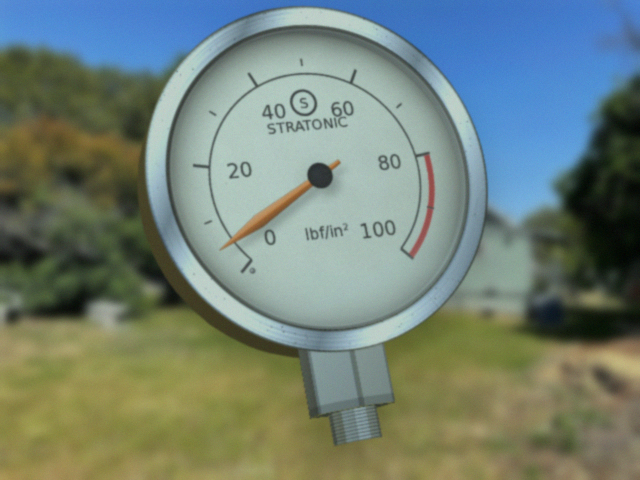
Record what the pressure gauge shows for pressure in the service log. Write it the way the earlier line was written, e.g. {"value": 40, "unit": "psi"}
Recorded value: {"value": 5, "unit": "psi"}
